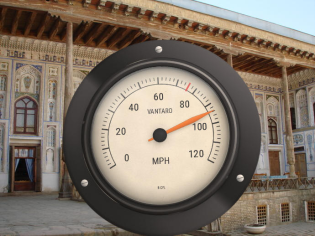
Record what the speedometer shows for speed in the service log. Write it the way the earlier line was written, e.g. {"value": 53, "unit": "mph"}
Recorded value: {"value": 94, "unit": "mph"}
